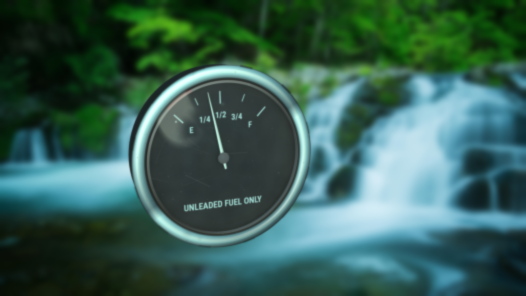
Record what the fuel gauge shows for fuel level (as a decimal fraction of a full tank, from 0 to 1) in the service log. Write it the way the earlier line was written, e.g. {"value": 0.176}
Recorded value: {"value": 0.375}
